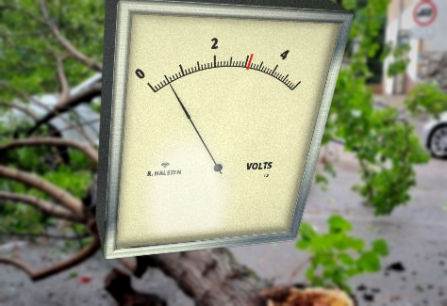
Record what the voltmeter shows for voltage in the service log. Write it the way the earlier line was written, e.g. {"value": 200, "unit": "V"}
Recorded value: {"value": 0.5, "unit": "V"}
